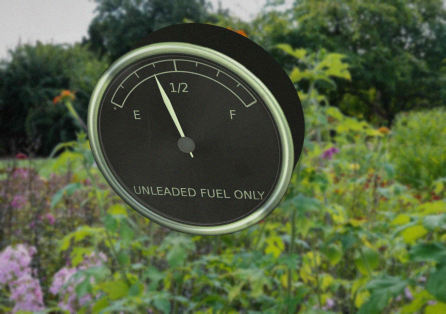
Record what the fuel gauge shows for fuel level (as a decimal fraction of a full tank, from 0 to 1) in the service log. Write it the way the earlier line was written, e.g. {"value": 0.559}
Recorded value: {"value": 0.375}
